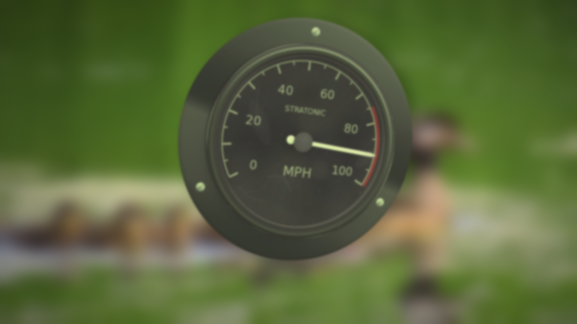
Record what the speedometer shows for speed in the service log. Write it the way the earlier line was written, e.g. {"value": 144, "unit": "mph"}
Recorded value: {"value": 90, "unit": "mph"}
